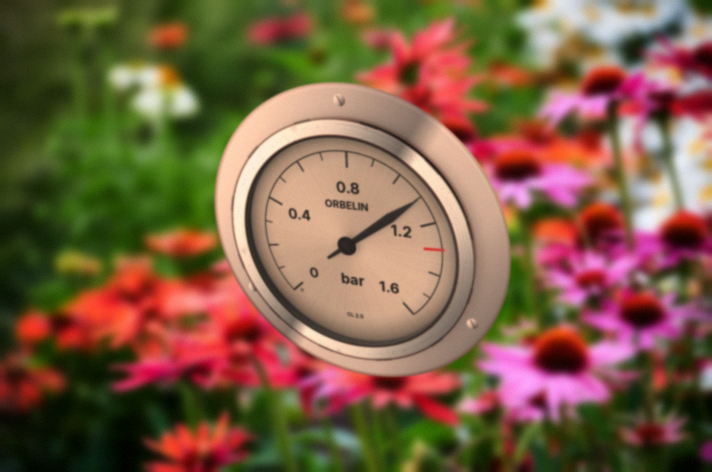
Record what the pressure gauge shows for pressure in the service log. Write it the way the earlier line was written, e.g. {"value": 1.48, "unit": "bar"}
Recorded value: {"value": 1.1, "unit": "bar"}
